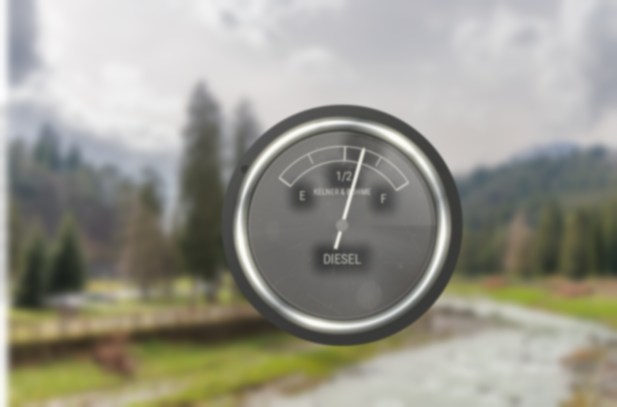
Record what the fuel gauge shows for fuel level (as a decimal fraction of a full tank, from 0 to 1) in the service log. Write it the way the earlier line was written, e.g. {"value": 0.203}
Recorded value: {"value": 0.625}
